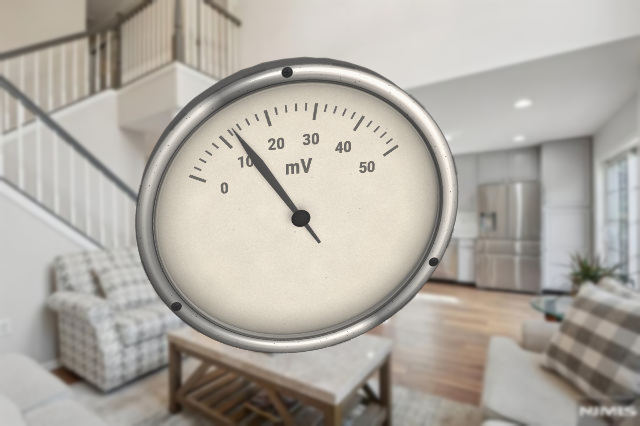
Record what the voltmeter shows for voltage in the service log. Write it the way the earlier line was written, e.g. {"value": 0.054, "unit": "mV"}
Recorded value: {"value": 13, "unit": "mV"}
